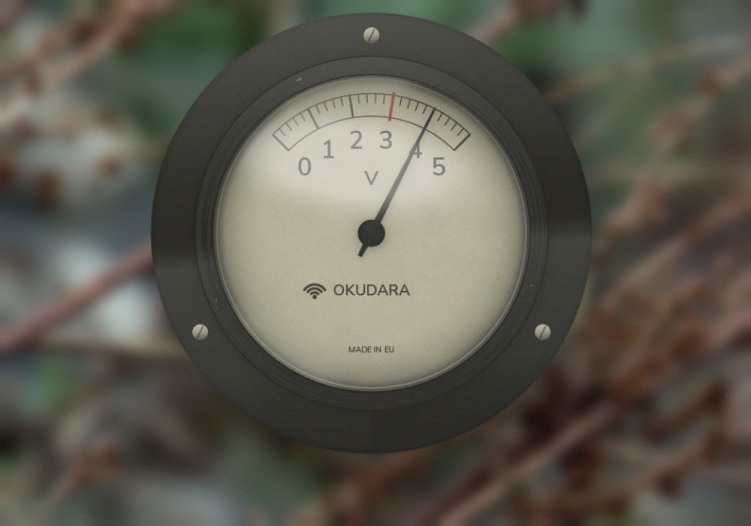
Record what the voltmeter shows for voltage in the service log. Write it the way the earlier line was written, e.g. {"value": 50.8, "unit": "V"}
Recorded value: {"value": 4, "unit": "V"}
